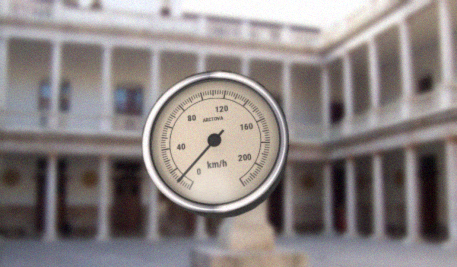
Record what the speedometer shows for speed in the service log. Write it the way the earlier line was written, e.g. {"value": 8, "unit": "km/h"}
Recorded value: {"value": 10, "unit": "km/h"}
